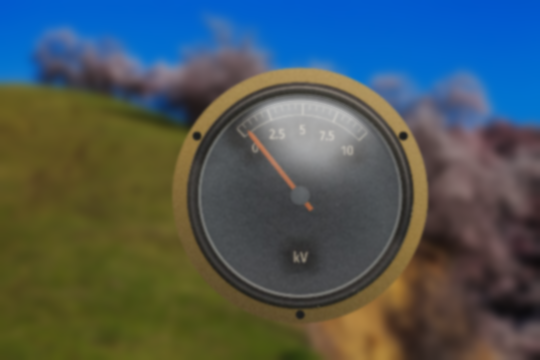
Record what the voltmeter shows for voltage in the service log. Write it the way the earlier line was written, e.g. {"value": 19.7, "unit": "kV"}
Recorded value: {"value": 0.5, "unit": "kV"}
